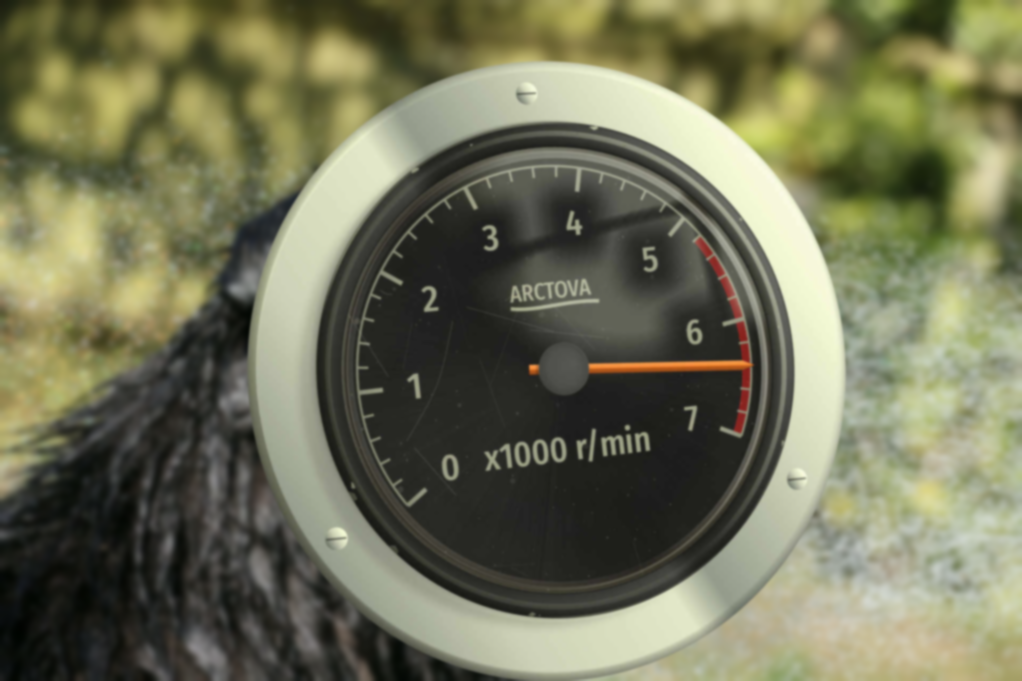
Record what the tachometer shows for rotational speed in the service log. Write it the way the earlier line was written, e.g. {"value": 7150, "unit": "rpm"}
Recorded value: {"value": 6400, "unit": "rpm"}
